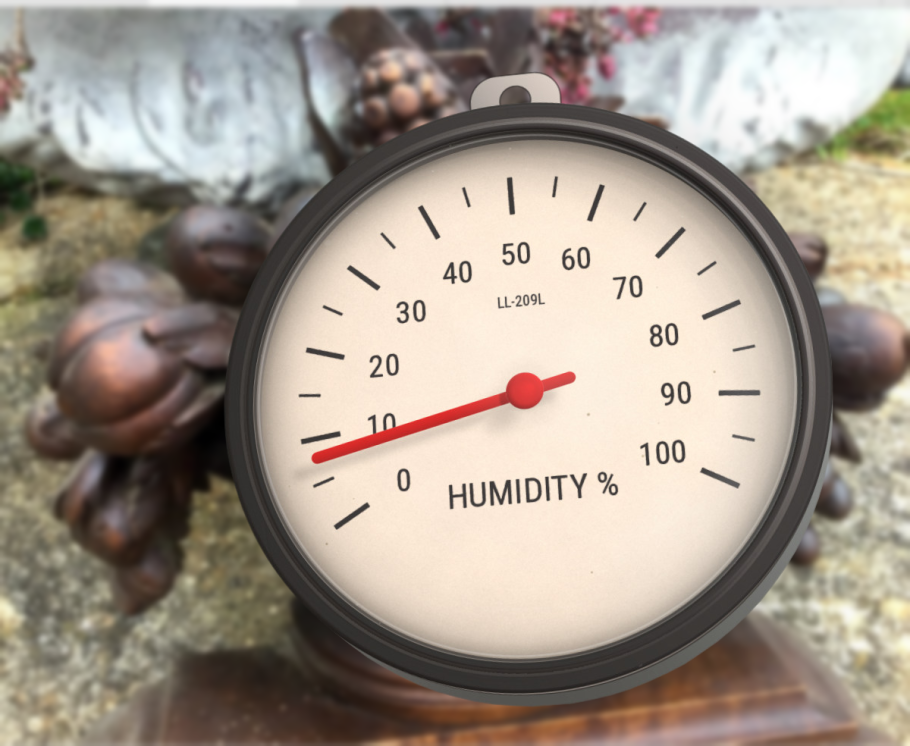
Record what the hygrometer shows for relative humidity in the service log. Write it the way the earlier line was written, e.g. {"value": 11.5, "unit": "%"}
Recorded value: {"value": 7.5, "unit": "%"}
